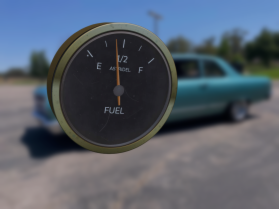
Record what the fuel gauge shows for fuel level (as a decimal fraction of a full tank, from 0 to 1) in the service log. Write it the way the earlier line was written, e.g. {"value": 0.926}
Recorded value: {"value": 0.375}
